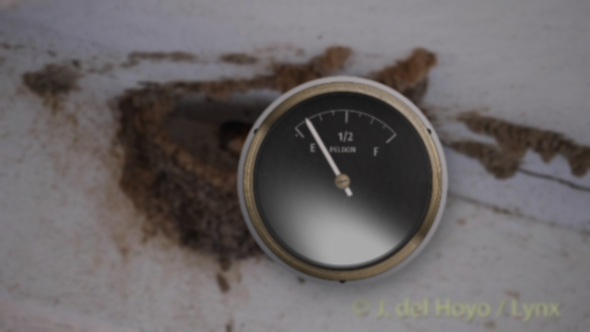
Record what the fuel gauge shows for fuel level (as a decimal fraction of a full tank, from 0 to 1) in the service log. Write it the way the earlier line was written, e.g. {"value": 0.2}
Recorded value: {"value": 0.125}
